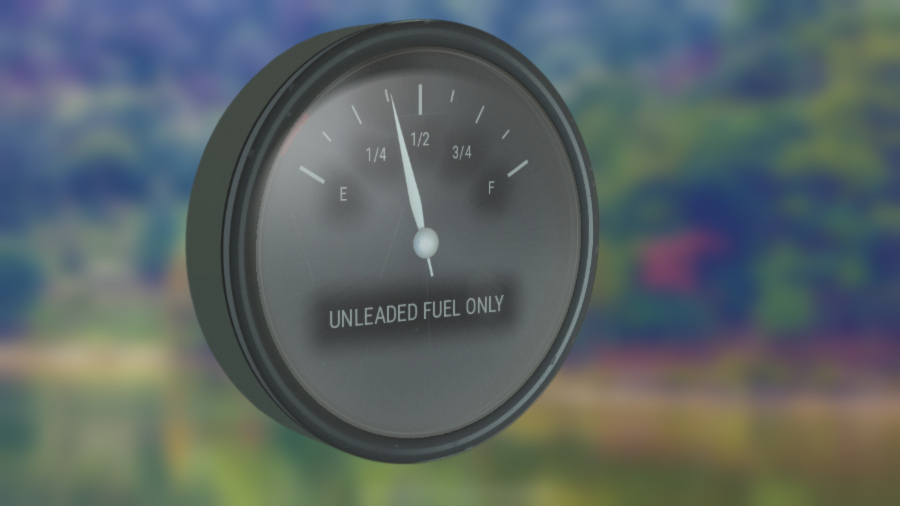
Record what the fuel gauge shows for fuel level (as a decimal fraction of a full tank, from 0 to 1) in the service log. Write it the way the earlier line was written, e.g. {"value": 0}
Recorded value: {"value": 0.375}
